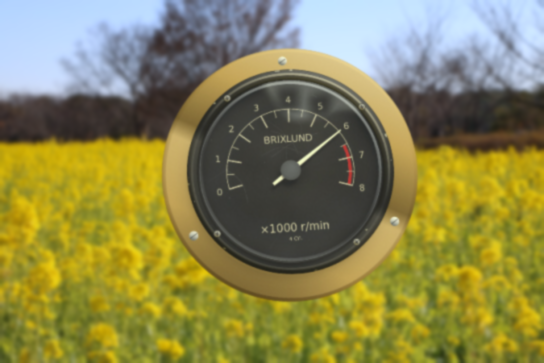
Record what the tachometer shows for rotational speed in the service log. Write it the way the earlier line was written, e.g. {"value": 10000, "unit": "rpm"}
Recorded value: {"value": 6000, "unit": "rpm"}
